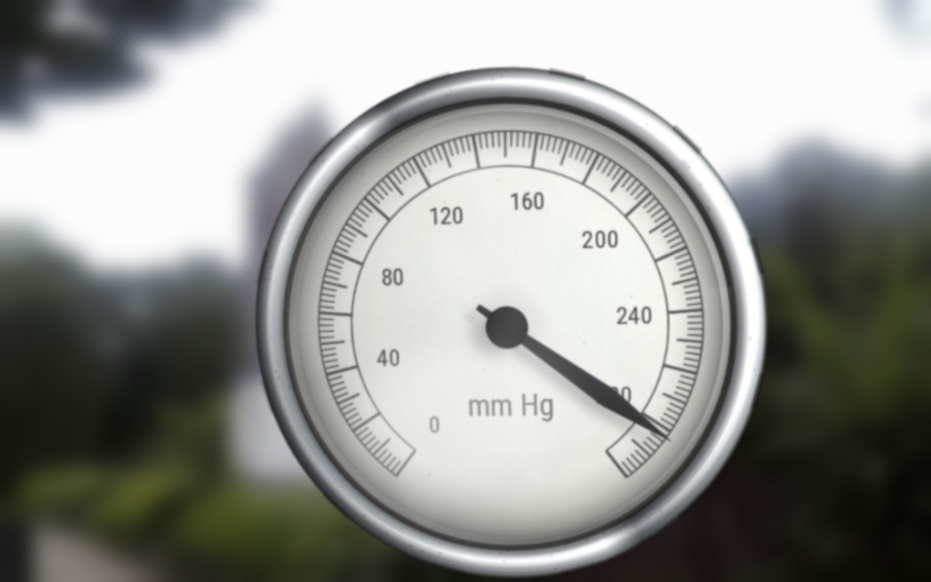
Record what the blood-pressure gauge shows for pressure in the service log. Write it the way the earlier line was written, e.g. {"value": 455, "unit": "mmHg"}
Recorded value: {"value": 282, "unit": "mmHg"}
